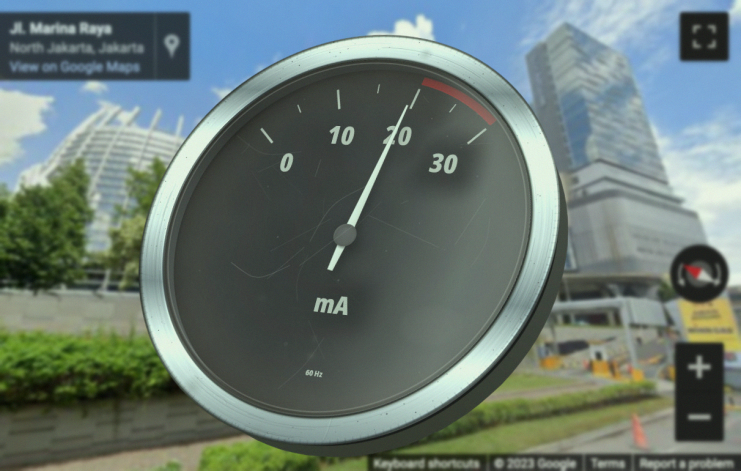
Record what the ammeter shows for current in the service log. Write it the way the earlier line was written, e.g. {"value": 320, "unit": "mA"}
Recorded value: {"value": 20, "unit": "mA"}
